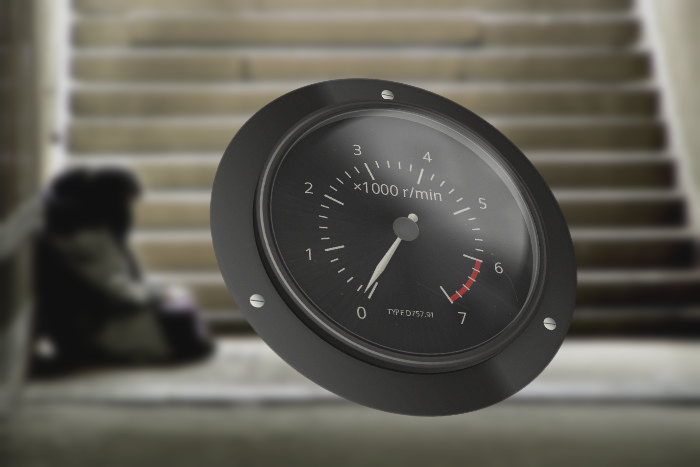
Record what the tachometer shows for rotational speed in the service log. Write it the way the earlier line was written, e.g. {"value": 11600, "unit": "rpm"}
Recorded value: {"value": 100, "unit": "rpm"}
